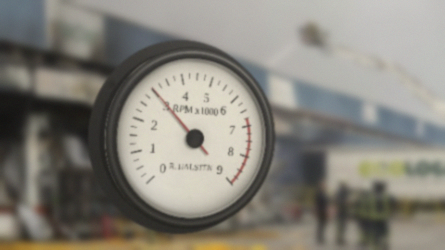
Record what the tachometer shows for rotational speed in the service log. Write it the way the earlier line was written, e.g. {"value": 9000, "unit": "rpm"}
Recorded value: {"value": 3000, "unit": "rpm"}
